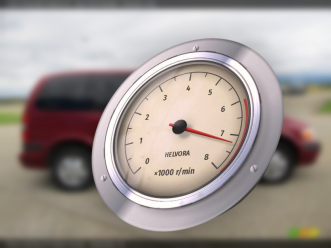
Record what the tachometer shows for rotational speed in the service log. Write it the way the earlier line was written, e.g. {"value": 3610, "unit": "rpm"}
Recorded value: {"value": 7250, "unit": "rpm"}
